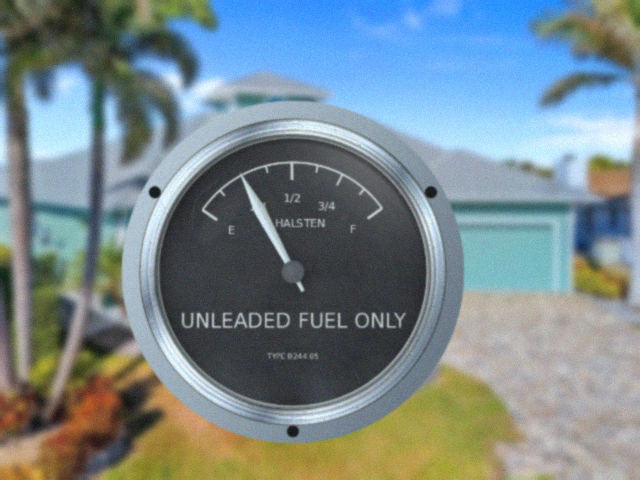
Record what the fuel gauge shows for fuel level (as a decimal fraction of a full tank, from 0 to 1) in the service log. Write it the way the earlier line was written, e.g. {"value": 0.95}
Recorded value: {"value": 0.25}
